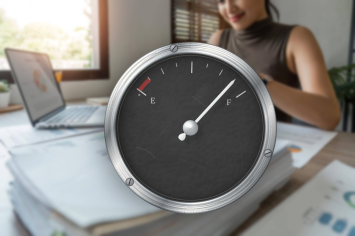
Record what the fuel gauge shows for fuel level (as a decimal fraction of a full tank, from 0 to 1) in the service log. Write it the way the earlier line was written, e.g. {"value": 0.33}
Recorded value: {"value": 0.875}
